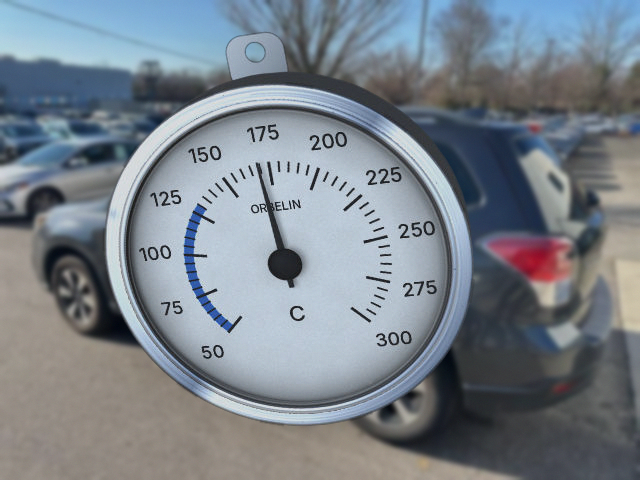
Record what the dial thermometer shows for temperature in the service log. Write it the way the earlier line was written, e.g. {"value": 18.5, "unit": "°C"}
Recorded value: {"value": 170, "unit": "°C"}
